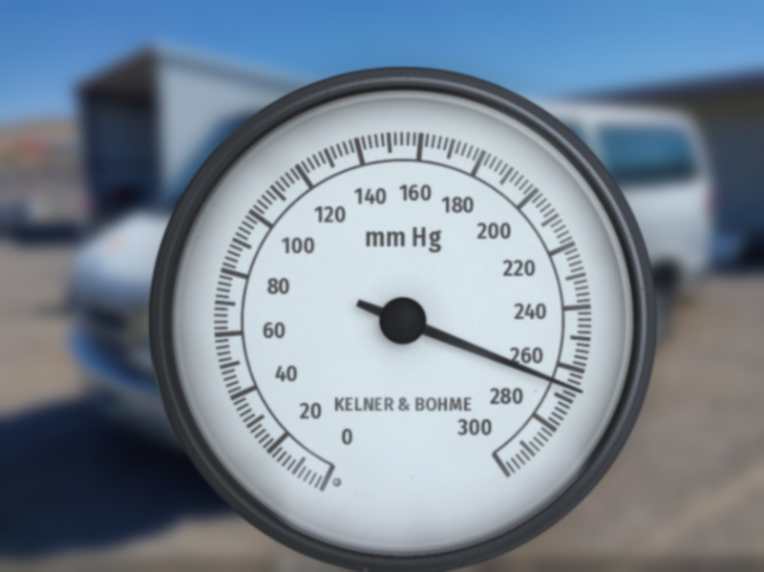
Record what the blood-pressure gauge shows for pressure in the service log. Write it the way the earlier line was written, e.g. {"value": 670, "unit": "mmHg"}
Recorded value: {"value": 266, "unit": "mmHg"}
